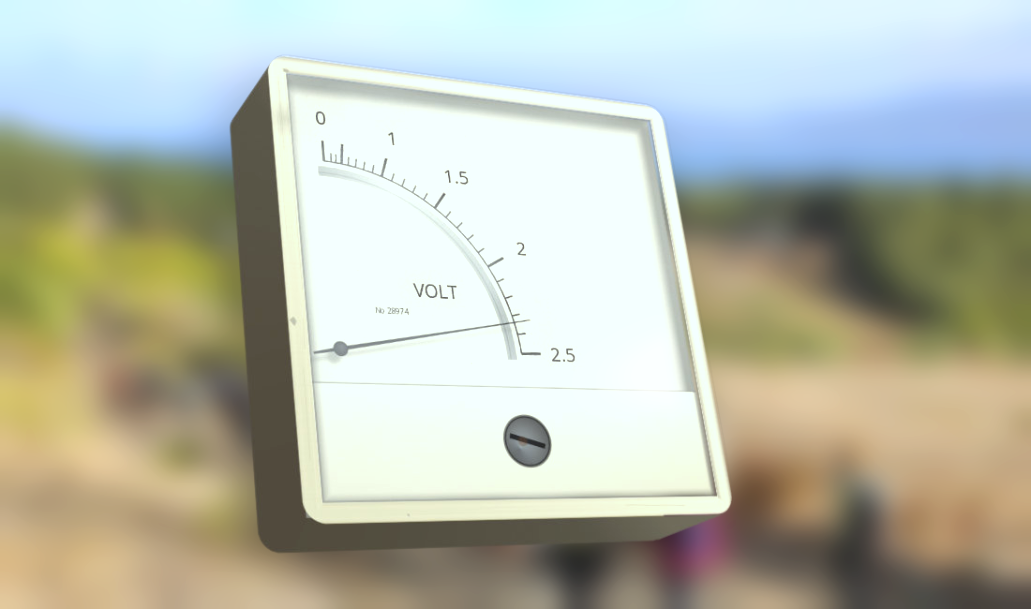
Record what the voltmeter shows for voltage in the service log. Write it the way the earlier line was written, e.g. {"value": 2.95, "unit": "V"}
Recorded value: {"value": 2.35, "unit": "V"}
